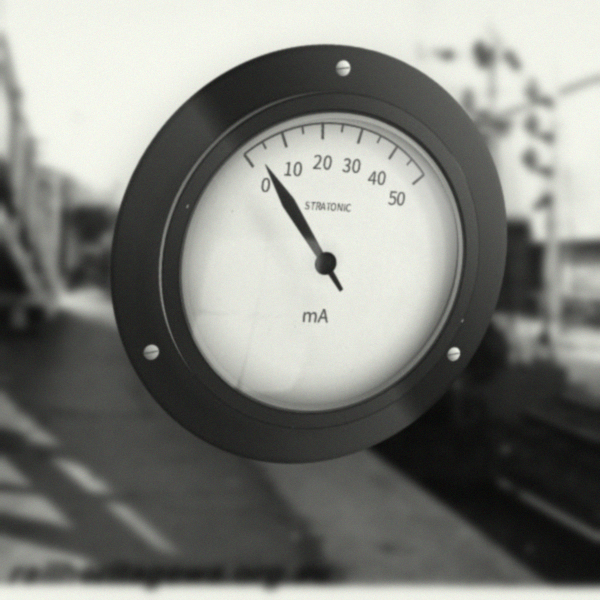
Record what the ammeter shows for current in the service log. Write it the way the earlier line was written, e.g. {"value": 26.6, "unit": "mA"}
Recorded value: {"value": 2.5, "unit": "mA"}
